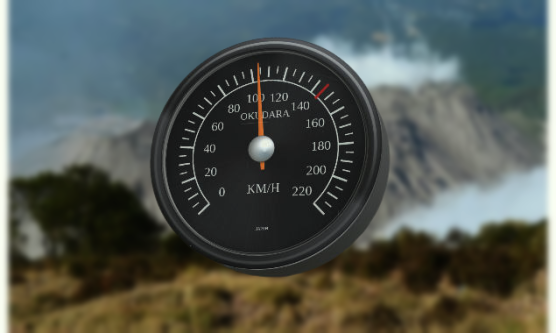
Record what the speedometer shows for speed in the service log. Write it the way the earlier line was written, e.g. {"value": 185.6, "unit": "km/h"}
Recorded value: {"value": 105, "unit": "km/h"}
